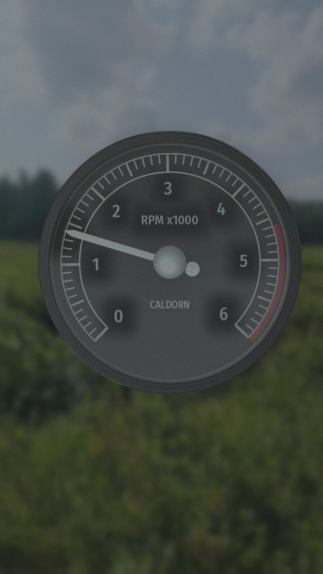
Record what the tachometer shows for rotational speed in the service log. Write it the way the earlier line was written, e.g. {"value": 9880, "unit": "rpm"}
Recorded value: {"value": 1400, "unit": "rpm"}
